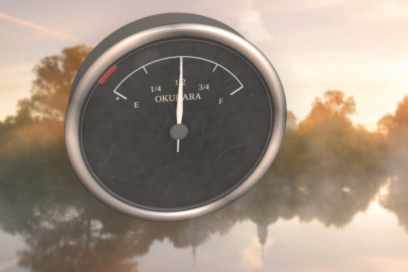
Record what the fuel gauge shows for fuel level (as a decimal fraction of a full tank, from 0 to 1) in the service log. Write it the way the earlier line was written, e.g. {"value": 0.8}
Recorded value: {"value": 0.5}
